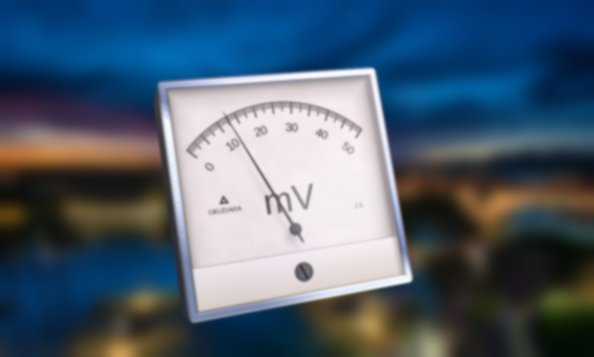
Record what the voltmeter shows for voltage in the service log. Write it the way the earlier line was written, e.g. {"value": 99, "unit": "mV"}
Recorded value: {"value": 12.5, "unit": "mV"}
